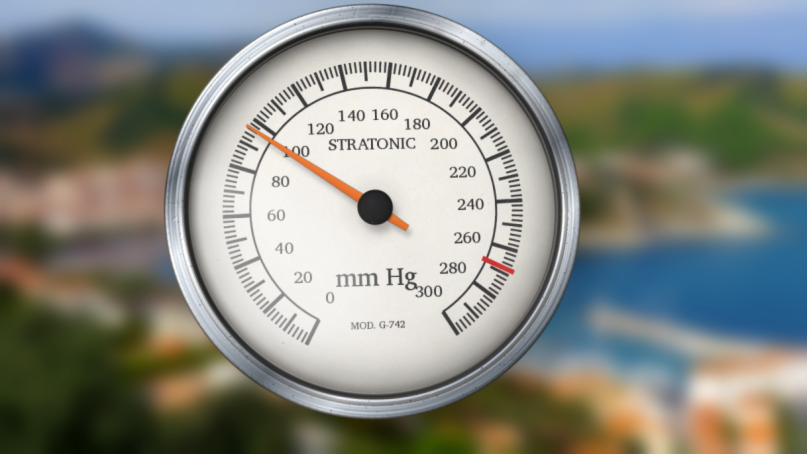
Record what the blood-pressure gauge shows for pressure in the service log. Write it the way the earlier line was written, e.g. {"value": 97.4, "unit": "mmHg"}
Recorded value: {"value": 96, "unit": "mmHg"}
